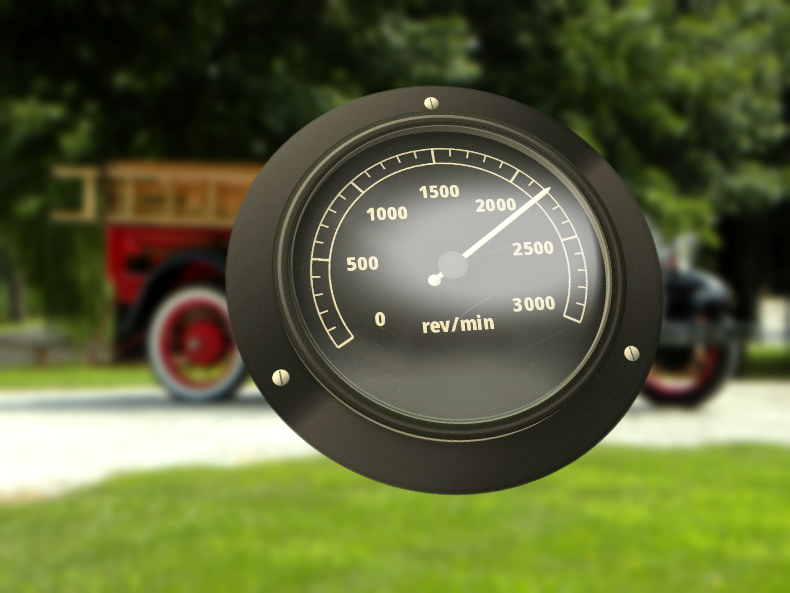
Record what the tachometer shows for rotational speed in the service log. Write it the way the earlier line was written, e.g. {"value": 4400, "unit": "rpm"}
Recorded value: {"value": 2200, "unit": "rpm"}
